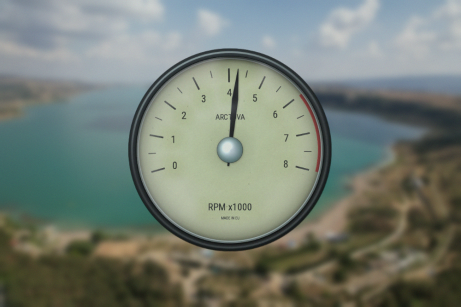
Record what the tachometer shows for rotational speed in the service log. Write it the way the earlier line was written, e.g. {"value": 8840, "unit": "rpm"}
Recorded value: {"value": 4250, "unit": "rpm"}
